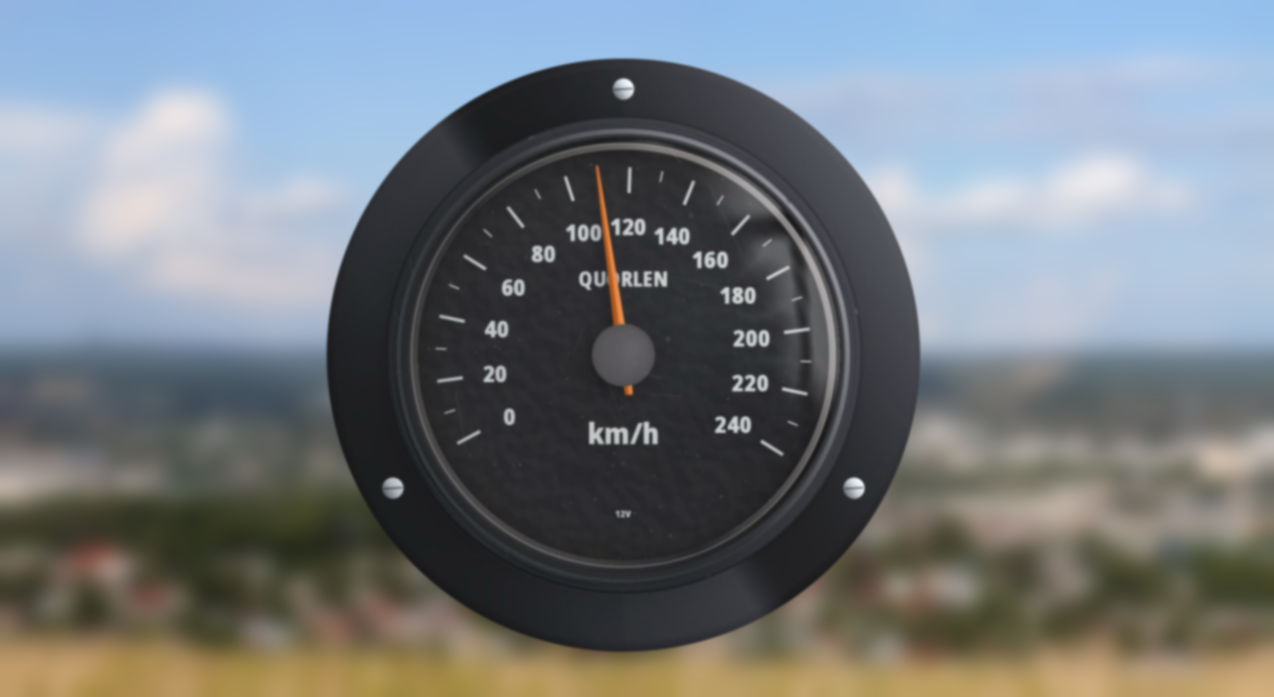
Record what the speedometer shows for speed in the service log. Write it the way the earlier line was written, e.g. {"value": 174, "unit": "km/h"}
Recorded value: {"value": 110, "unit": "km/h"}
